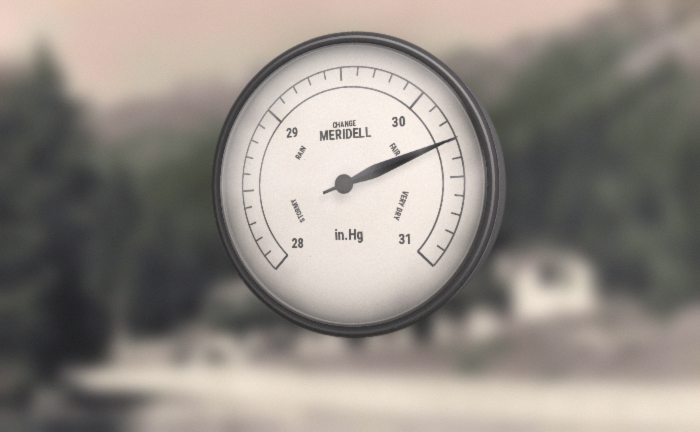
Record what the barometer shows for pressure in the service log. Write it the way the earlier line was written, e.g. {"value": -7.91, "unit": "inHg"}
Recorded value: {"value": 30.3, "unit": "inHg"}
